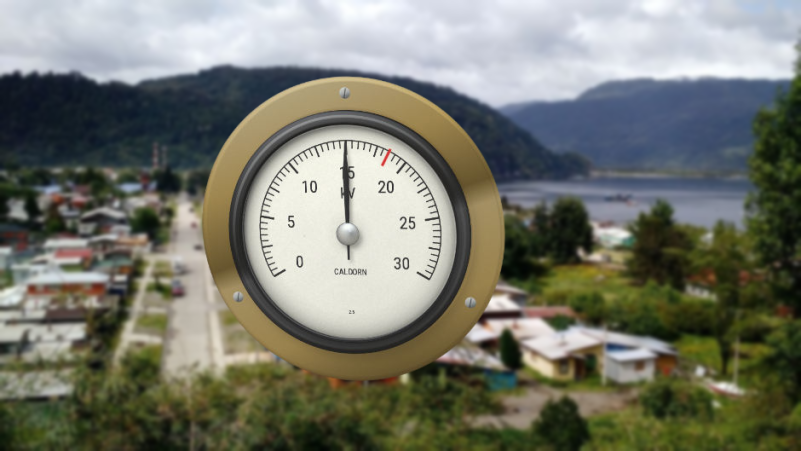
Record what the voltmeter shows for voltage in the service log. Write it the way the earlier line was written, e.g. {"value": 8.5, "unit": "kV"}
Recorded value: {"value": 15, "unit": "kV"}
